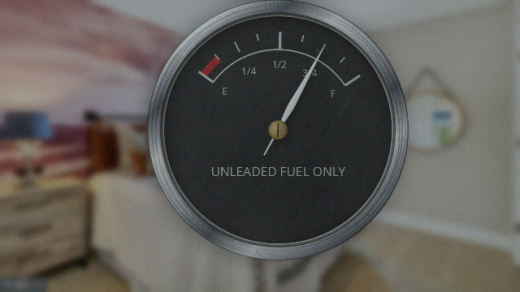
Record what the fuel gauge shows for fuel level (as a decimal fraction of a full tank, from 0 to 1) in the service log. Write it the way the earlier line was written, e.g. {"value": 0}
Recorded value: {"value": 0.75}
